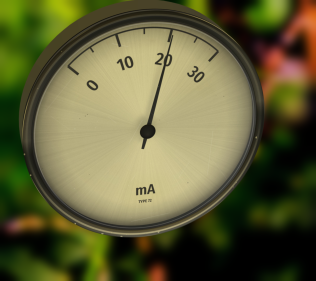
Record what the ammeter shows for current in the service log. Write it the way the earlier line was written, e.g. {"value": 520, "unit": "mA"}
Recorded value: {"value": 20, "unit": "mA"}
